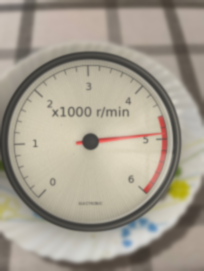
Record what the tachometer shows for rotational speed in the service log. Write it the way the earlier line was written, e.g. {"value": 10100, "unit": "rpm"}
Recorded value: {"value": 4900, "unit": "rpm"}
